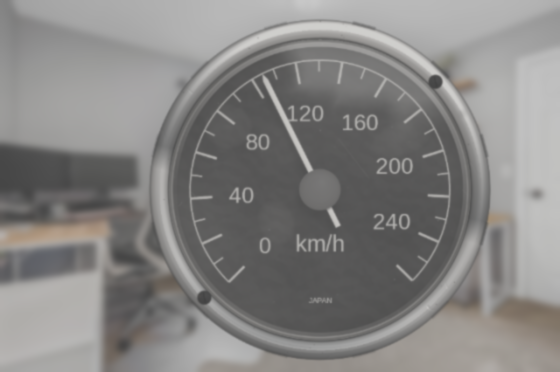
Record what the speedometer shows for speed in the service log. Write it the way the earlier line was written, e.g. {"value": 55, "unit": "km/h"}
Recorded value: {"value": 105, "unit": "km/h"}
